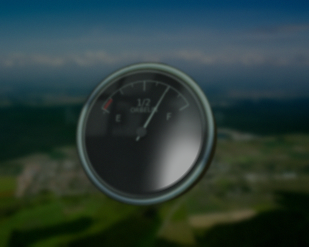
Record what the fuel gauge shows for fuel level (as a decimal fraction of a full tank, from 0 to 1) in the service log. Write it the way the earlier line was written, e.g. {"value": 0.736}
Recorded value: {"value": 0.75}
